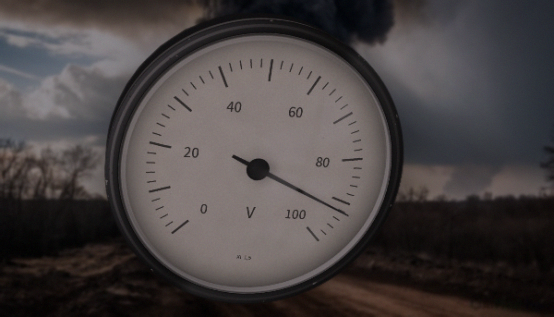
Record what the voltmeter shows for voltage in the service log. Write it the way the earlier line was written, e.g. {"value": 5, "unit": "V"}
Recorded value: {"value": 92, "unit": "V"}
